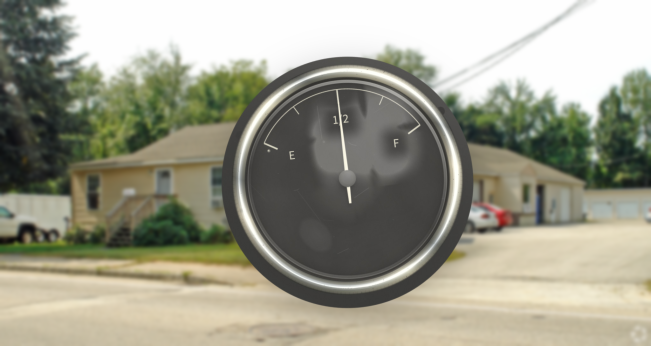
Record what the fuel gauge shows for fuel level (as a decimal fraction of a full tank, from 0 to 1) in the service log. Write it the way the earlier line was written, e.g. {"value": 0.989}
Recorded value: {"value": 0.5}
